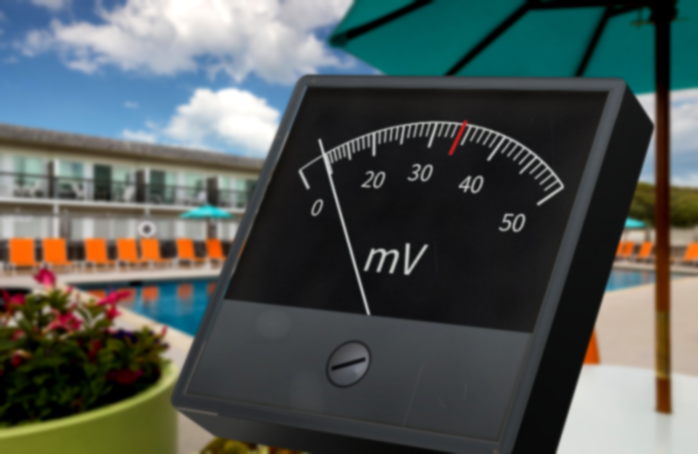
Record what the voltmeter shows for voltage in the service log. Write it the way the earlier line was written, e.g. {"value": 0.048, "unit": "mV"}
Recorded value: {"value": 10, "unit": "mV"}
